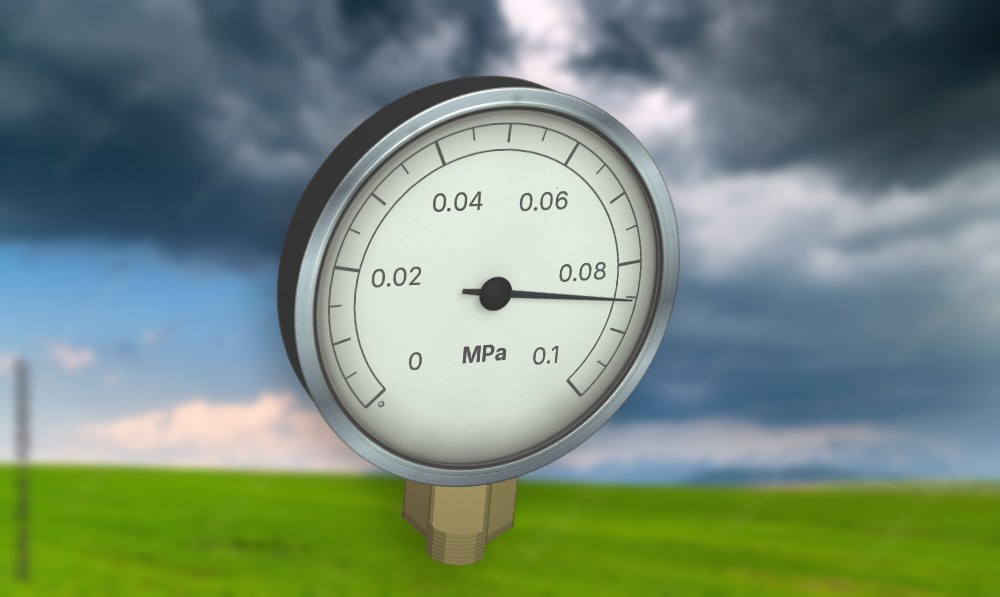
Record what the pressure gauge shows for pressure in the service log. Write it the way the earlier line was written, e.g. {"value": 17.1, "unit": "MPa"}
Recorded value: {"value": 0.085, "unit": "MPa"}
